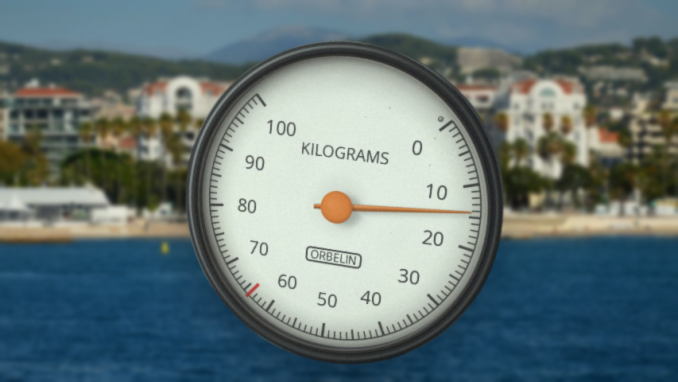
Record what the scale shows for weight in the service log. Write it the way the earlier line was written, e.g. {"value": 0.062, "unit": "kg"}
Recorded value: {"value": 14, "unit": "kg"}
